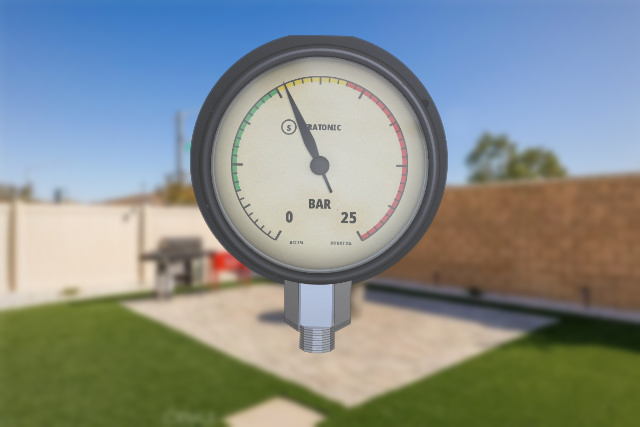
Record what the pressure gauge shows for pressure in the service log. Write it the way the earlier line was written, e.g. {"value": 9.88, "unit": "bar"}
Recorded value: {"value": 10.5, "unit": "bar"}
